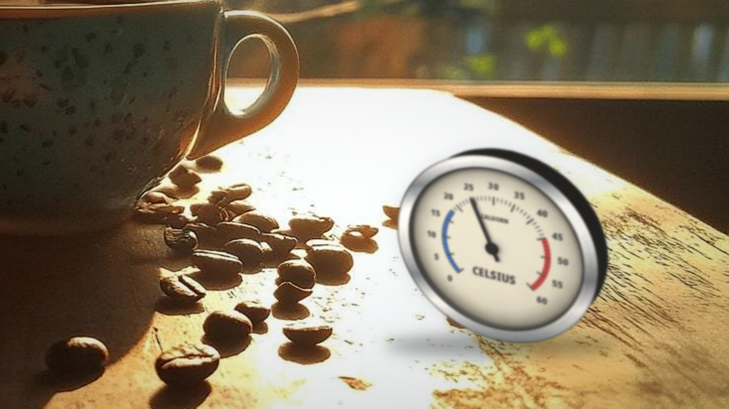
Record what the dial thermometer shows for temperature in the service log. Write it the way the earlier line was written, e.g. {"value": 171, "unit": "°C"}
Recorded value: {"value": 25, "unit": "°C"}
